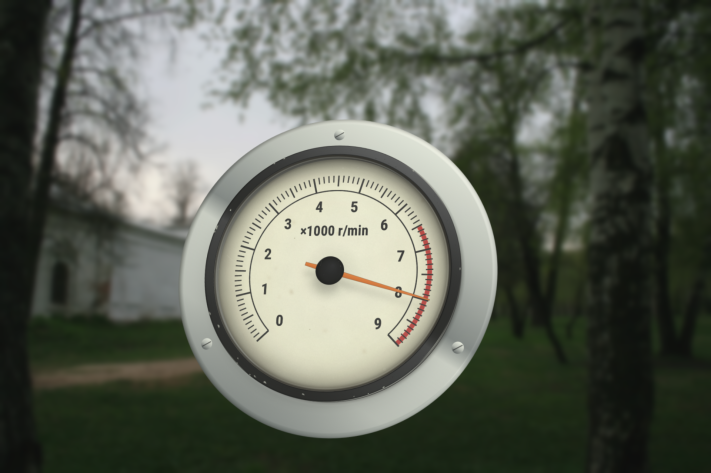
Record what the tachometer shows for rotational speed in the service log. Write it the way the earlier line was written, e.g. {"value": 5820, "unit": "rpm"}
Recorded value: {"value": 8000, "unit": "rpm"}
